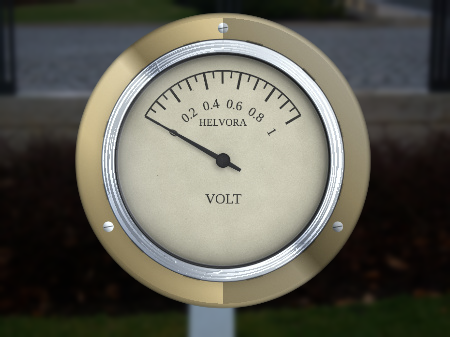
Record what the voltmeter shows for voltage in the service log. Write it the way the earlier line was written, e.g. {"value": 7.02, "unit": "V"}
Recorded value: {"value": 0, "unit": "V"}
